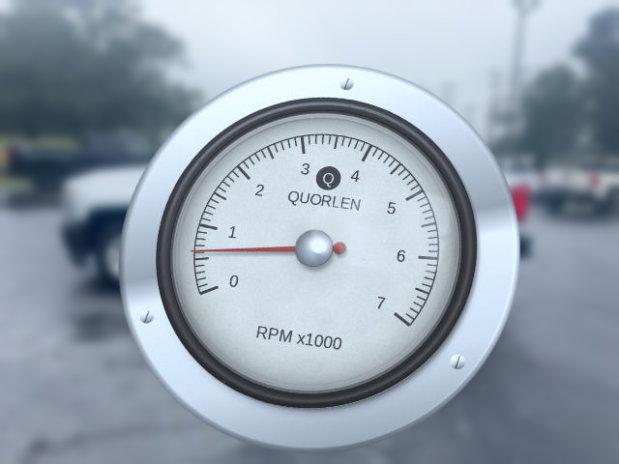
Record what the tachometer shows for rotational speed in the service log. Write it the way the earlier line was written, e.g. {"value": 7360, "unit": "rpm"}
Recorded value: {"value": 600, "unit": "rpm"}
